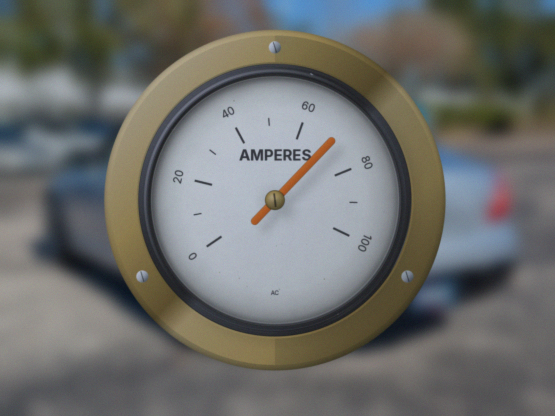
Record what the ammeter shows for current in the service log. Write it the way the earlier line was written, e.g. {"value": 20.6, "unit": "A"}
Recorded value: {"value": 70, "unit": "A"}
